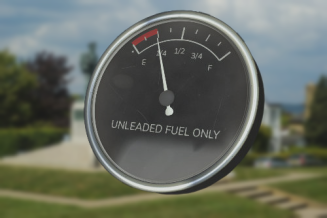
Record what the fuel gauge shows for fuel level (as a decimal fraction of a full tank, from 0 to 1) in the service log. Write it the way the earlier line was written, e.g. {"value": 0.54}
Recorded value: {"value": 0.25}
